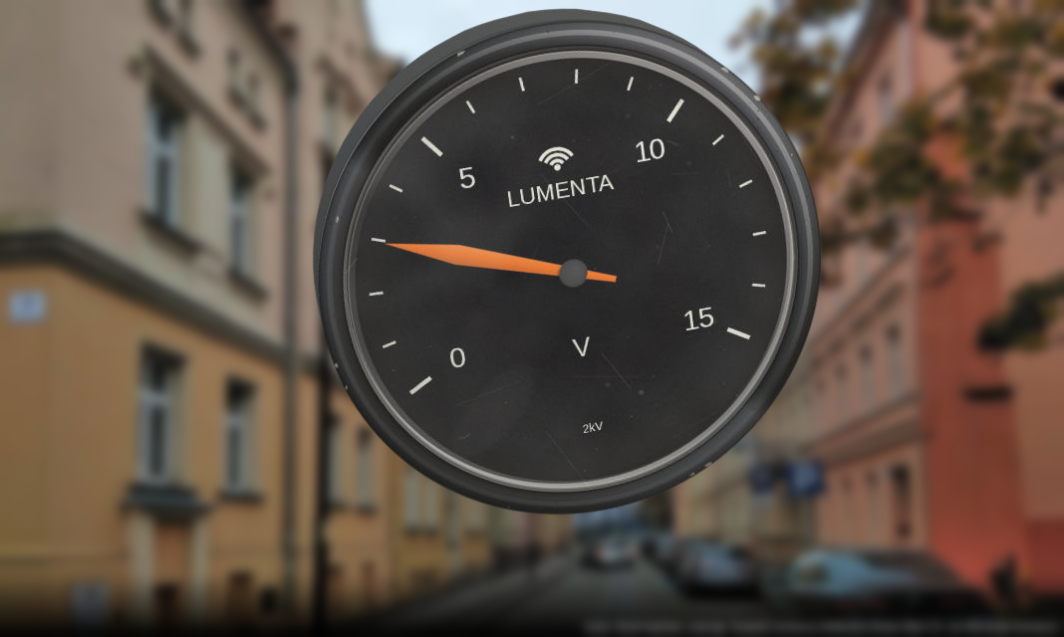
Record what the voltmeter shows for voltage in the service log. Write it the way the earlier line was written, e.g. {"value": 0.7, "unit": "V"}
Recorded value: {"value": 3, "unit": "V"}
